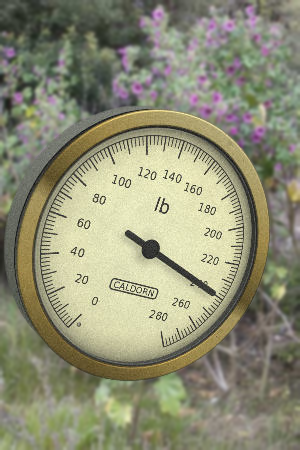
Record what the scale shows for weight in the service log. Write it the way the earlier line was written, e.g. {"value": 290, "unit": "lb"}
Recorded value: {"value": 240, "unit": "lb"}
